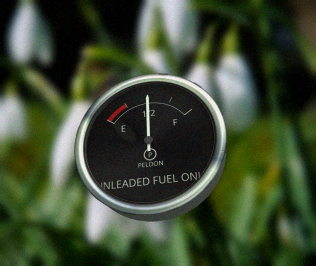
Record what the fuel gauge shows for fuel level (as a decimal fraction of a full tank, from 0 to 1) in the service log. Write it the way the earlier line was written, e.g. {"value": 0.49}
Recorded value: {"value": 0.5}
